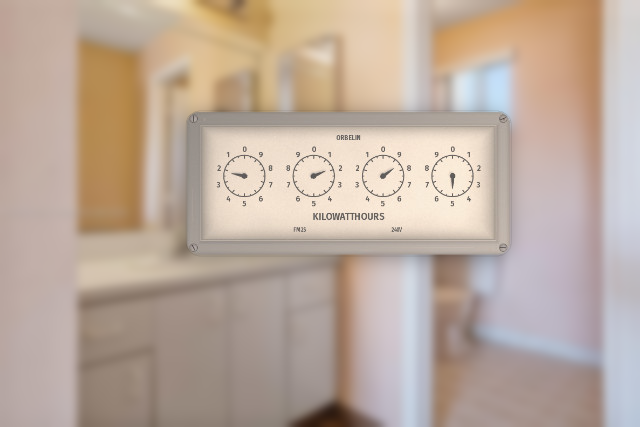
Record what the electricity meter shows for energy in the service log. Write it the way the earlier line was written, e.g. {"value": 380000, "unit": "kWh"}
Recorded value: {"value": 2185, "unit": "kWh"}
